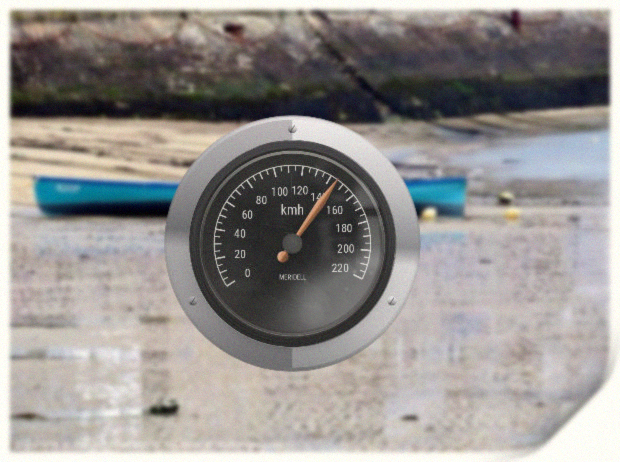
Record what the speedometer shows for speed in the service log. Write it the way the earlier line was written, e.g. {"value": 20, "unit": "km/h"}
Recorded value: {"value": 145, "unit": "km/h"}
